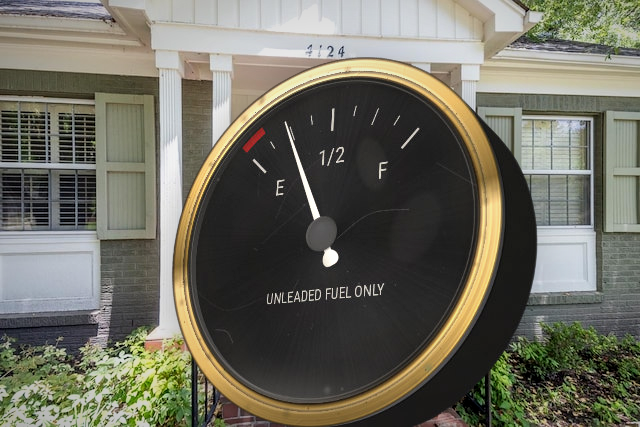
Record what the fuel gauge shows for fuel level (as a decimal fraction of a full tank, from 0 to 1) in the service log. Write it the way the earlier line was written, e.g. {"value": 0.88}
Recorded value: {"value": 0.25}
